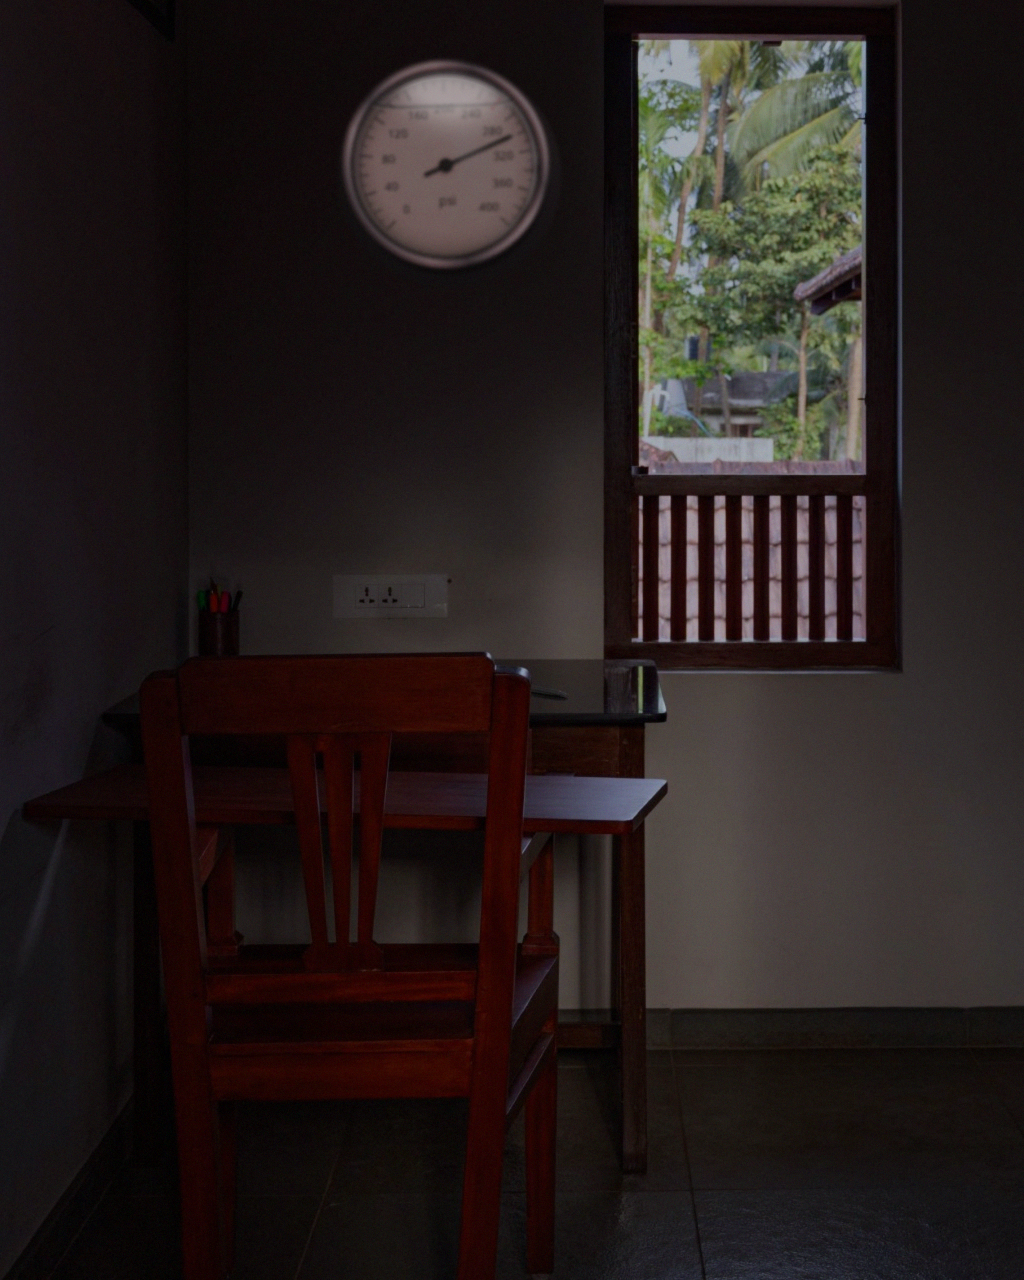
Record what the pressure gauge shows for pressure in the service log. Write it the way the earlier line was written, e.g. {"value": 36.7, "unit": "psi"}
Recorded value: {"value": 300, "unit": "psi"}
